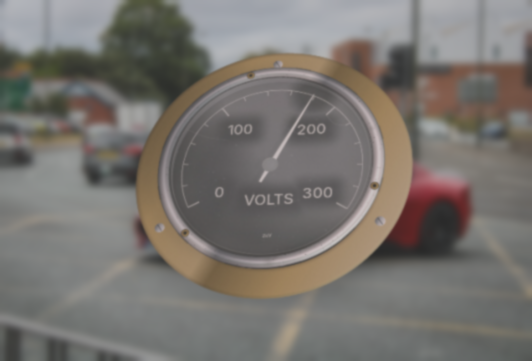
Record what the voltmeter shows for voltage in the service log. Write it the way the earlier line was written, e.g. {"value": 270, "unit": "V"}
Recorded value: {"value": 180, "unit": "V"}
